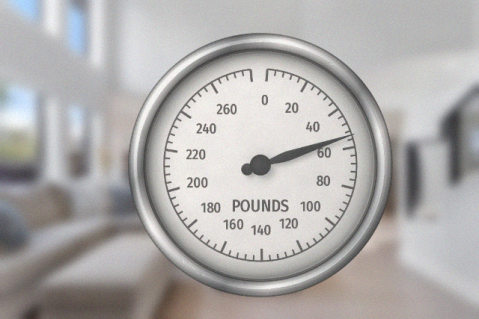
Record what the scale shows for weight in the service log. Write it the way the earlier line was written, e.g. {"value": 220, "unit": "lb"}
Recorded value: {"value": 54, "unit": "lb"}
